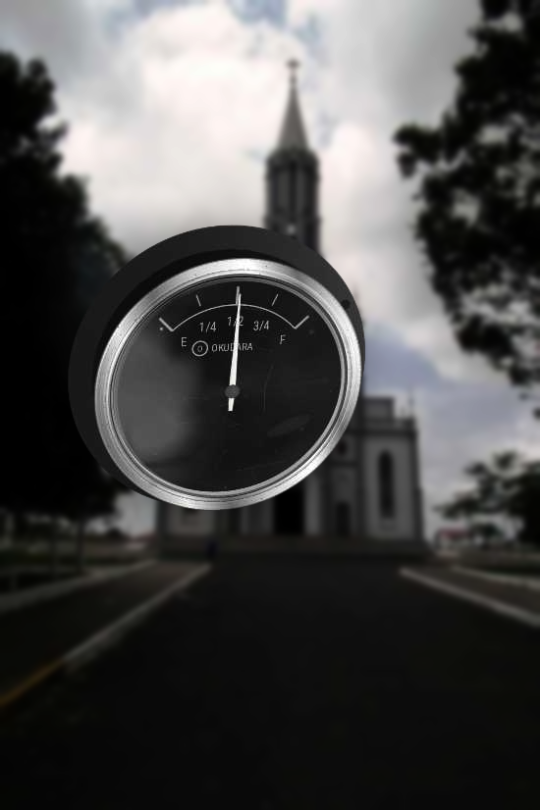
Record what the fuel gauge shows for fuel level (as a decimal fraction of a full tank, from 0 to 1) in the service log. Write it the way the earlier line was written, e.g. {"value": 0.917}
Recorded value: {"value": 0.5}
